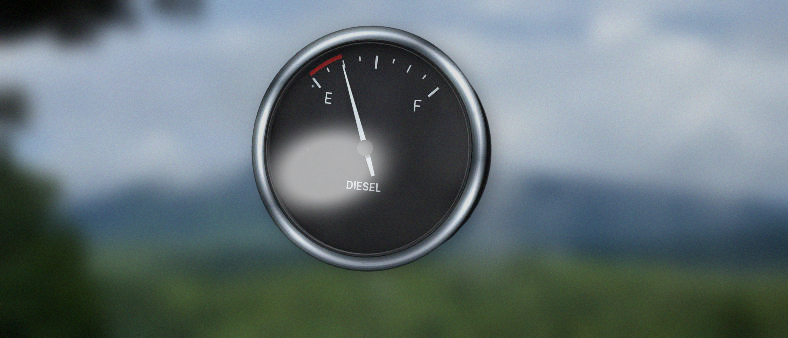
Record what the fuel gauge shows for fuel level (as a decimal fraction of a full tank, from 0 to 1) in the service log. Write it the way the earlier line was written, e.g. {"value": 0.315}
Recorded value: {"value": 0.25}
